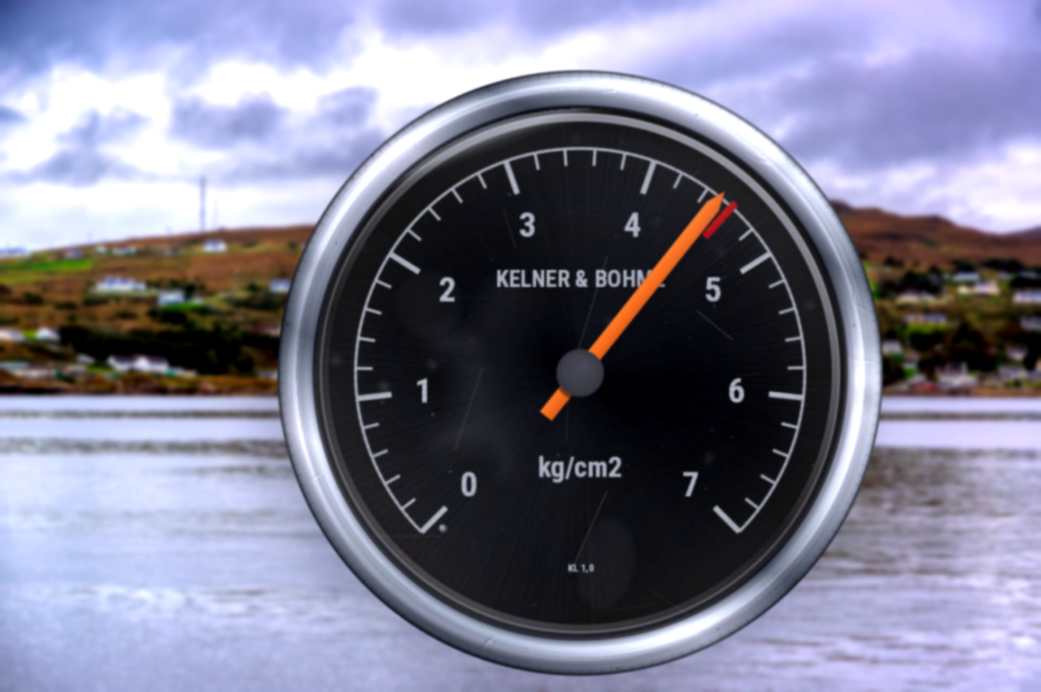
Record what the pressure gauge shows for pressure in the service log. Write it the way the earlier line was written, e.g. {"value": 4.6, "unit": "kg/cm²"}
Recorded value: {"value": 4.5, "unit": "kg/cm²"}
